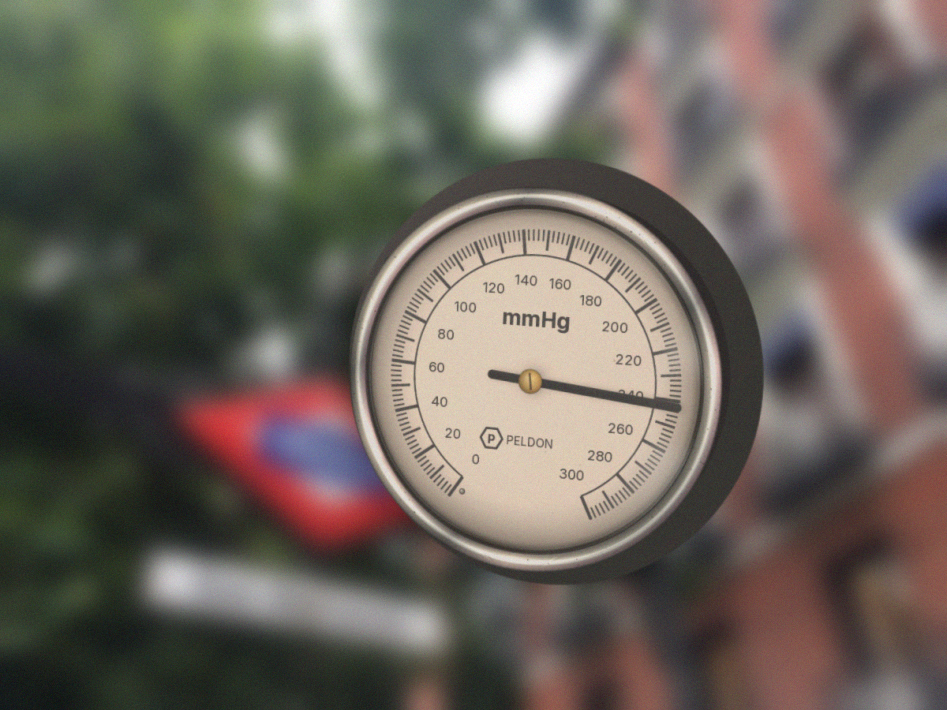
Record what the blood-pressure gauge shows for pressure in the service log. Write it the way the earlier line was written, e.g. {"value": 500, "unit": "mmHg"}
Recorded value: {"value": 242, "unit": "mmHg"}
